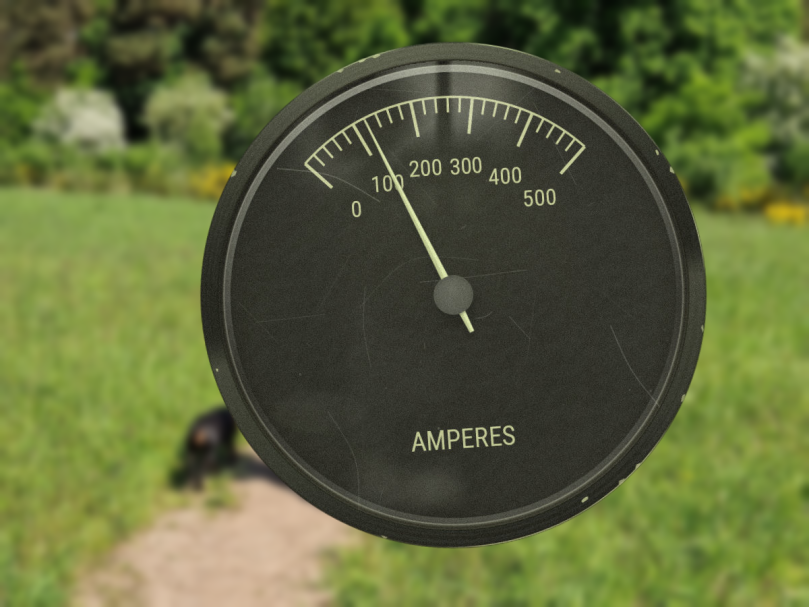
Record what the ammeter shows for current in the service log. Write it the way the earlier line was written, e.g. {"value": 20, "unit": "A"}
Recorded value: {"value": 120, "unit": "A"}
